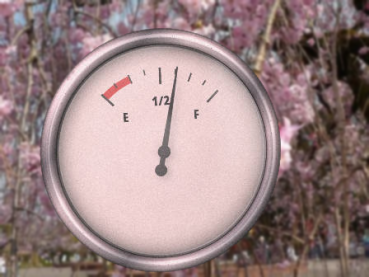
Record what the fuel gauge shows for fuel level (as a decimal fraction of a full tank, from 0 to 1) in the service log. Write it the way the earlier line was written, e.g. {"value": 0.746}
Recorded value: {"value": 0.625}
